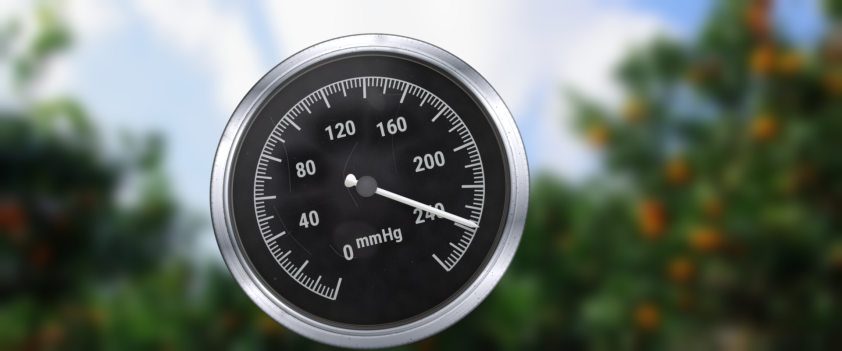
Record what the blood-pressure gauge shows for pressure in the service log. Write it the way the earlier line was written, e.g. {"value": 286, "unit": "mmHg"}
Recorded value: {"value": 238, "unit": "mmHg"}
